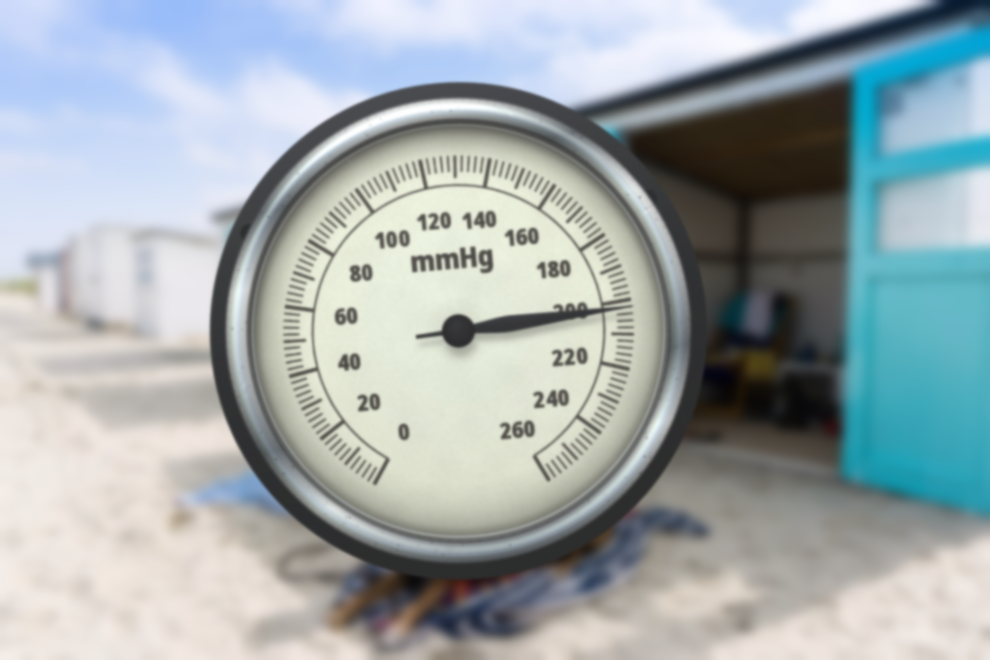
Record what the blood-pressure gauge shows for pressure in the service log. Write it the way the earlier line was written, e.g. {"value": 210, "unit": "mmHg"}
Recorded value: {"value": 202, "unit": "mmHg"}
